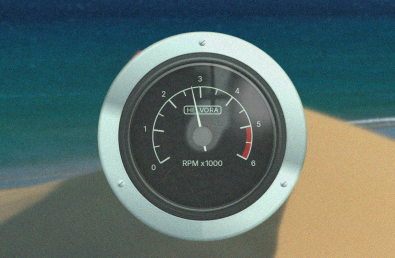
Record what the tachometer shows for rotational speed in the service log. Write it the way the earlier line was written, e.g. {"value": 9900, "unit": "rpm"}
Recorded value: {"value": 2750, "unit": "rpm"}
